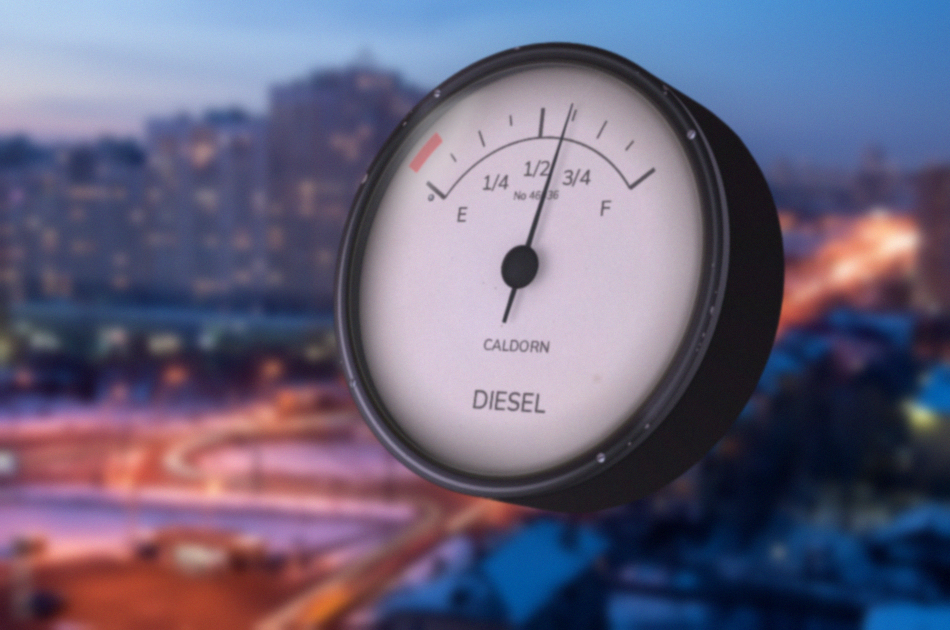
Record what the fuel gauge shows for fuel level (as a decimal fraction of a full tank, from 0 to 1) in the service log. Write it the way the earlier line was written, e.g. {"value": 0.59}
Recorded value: {"value": 0.625}
